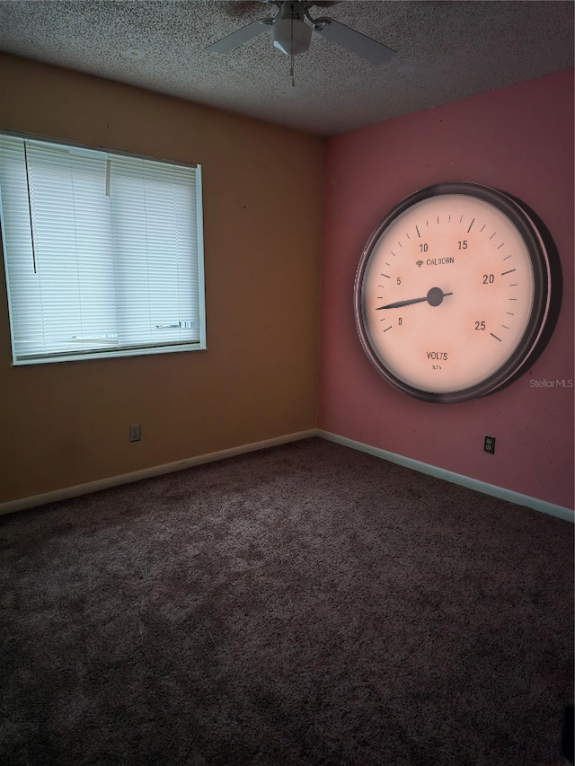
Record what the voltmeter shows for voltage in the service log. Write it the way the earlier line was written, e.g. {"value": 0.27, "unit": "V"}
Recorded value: {"value": 2, "unit": "V"}
